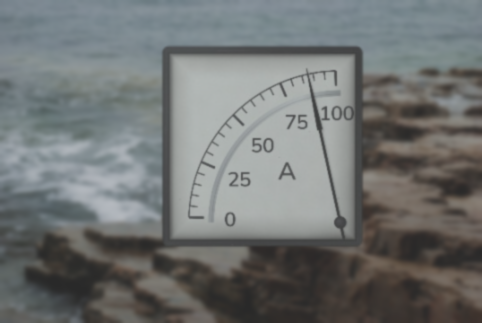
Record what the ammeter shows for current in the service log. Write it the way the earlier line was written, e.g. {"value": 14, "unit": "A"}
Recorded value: {"value": 87.5, "unit": "A"}
